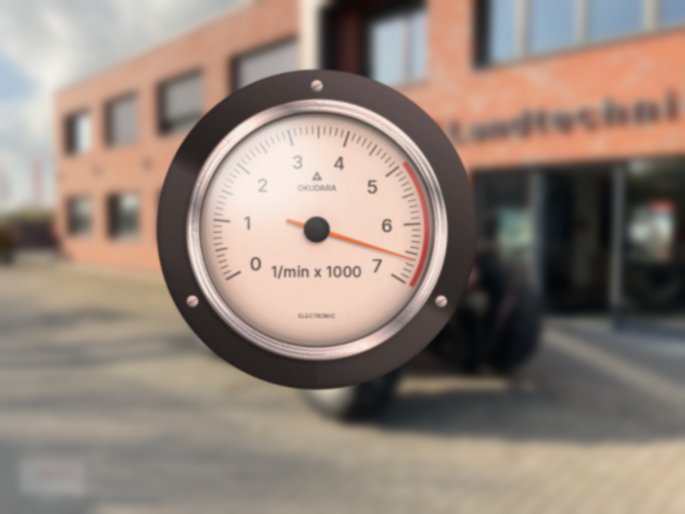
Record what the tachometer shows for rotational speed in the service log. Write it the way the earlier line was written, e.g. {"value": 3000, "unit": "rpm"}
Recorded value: {"value": 6600, "unit": "rpm"}
